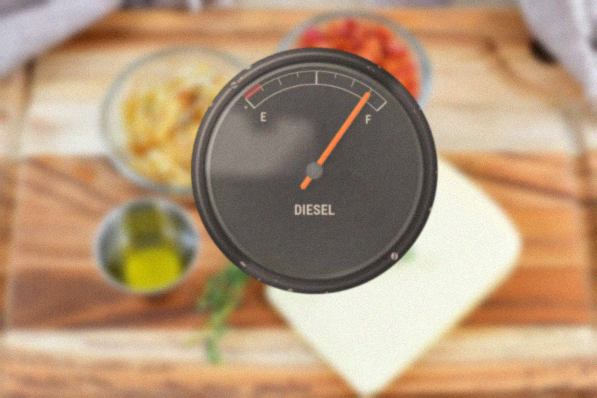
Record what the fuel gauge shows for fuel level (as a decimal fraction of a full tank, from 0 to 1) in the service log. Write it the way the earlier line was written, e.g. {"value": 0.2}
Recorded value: {"value": 0.875}
